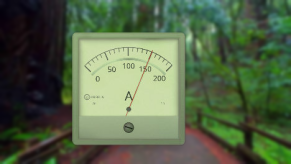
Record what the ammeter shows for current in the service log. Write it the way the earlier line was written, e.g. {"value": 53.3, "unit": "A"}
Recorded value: {"value": 150, "unit": "A"}
